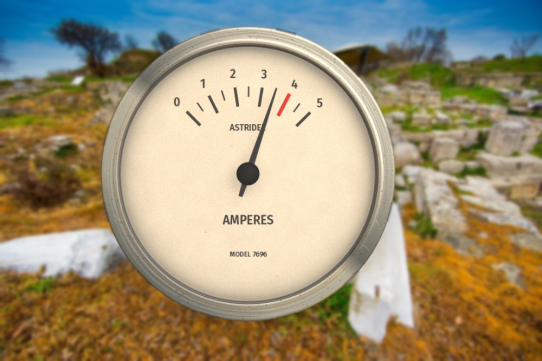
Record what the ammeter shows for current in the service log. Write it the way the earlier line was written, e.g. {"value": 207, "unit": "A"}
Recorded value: {"value": 3.5, "unit": "A"}
